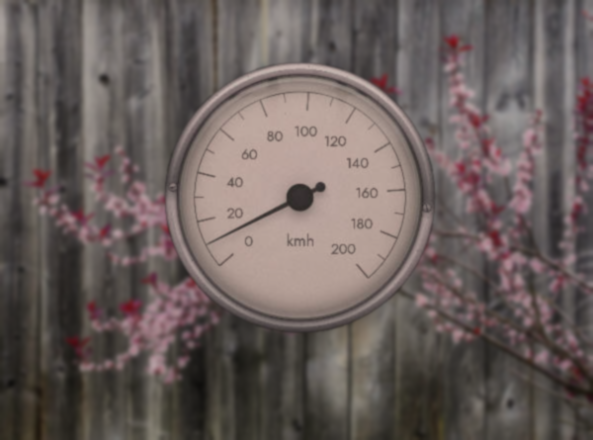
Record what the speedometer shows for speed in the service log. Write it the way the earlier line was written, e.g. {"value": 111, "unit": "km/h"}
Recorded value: {"value": 10, "unit": "km/h"}
